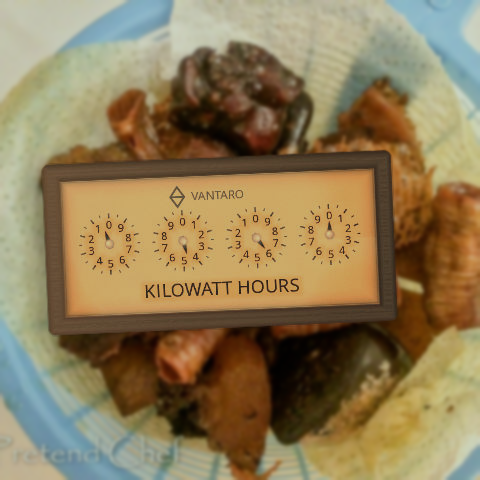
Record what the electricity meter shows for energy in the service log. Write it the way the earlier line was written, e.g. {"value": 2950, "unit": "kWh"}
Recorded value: {"value": 460, "unit": "kWh"}
